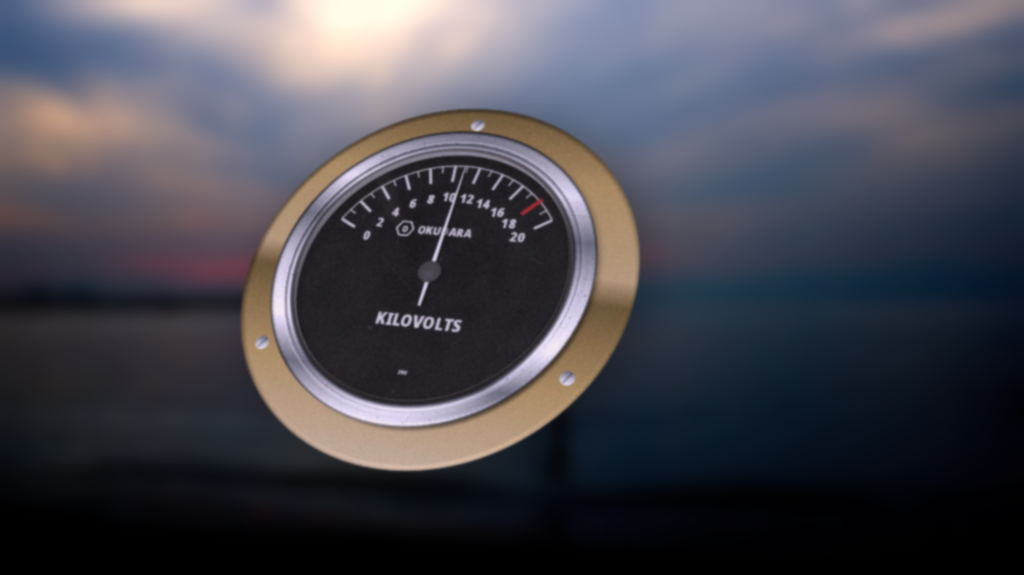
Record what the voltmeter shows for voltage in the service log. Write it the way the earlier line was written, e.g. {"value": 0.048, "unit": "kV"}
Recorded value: {"value": 11, "unit": "kV"}
